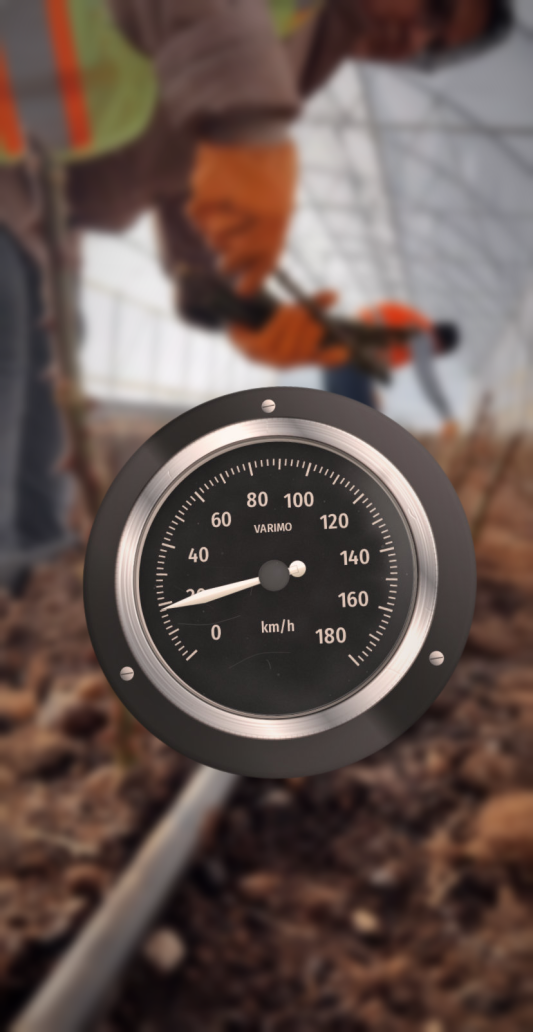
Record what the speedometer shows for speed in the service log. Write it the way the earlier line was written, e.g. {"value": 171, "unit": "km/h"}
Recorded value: {"value": 18, "unit": "km/h"}
